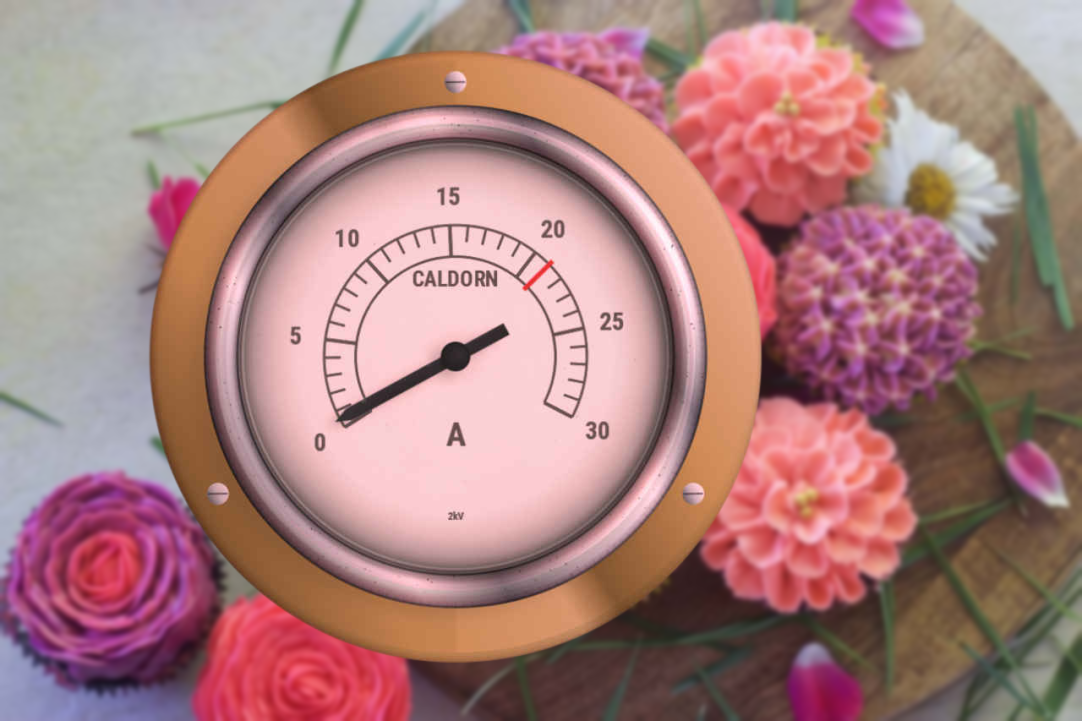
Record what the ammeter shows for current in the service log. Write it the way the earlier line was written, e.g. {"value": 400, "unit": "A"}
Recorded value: {"value": 0.5, "unit": "A"}
